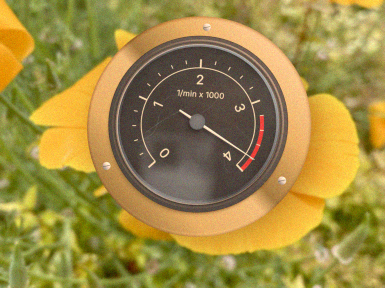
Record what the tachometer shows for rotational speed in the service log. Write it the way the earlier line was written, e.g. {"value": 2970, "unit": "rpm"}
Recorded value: {"value": 3800, "unit": "rpm"}
